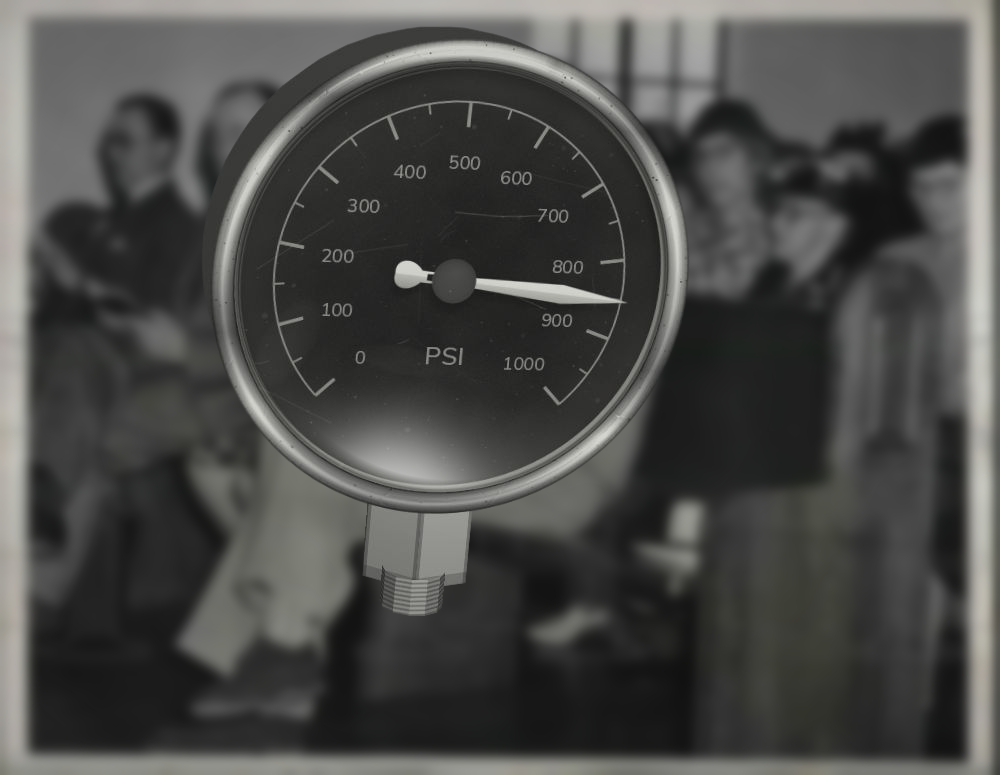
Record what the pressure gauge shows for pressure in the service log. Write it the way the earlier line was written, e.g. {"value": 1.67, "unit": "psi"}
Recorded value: {"value": 850, "unit": "psi"}
